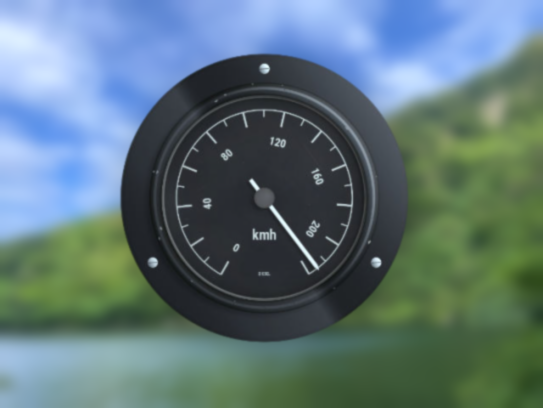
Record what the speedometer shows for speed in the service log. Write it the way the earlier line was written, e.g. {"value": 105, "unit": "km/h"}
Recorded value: {"value": 215, "unit": "km/h"}
